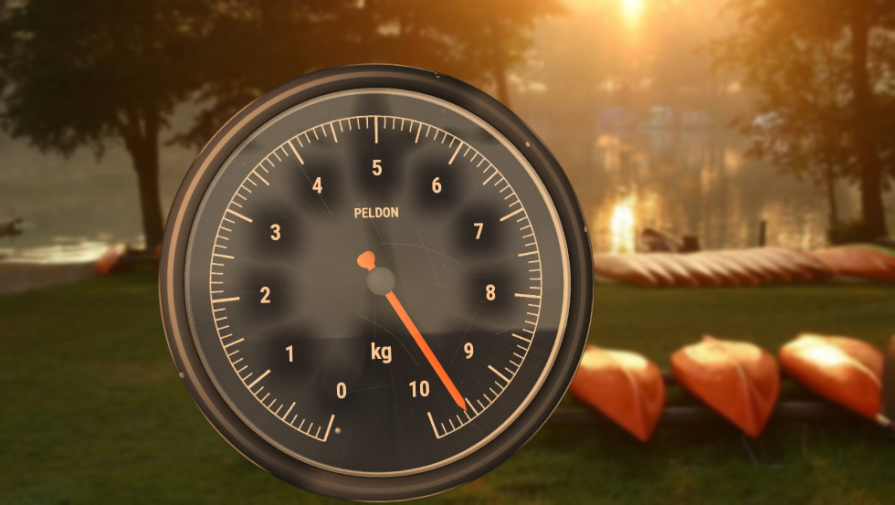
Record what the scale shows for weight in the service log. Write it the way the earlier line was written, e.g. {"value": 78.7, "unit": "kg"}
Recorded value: {"value": 9.6, "unit": "kg"}
